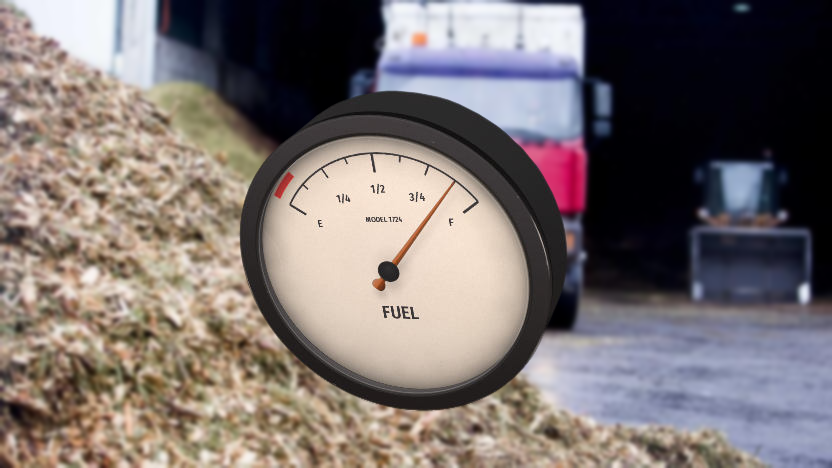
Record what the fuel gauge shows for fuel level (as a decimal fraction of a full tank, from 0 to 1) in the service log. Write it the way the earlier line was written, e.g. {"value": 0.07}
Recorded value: {"value": 0.875}
